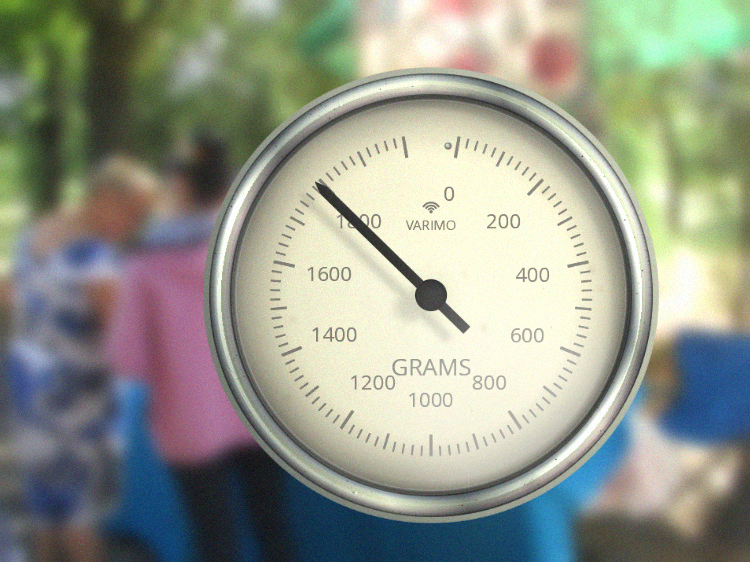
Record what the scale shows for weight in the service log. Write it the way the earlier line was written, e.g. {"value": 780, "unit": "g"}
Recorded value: {"value": 1790, "unit": "g"}
